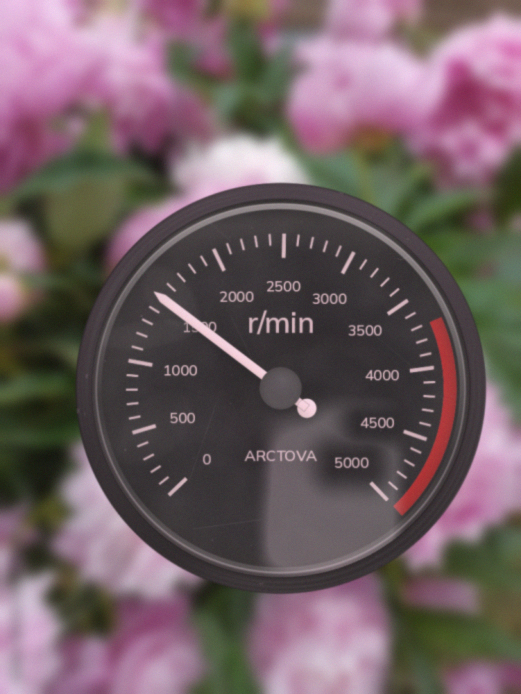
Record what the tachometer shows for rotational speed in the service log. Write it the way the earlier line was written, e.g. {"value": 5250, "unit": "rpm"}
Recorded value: {"value": 1500, "unit": "rpm"}
